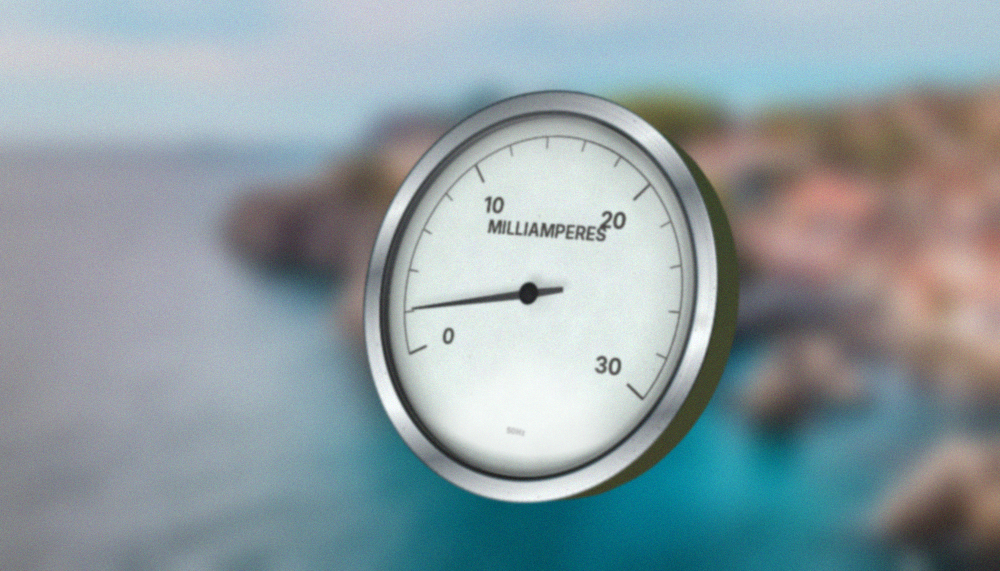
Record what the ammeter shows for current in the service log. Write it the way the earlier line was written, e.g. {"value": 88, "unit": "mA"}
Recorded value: {"value": 2, "unit": "mA"}
